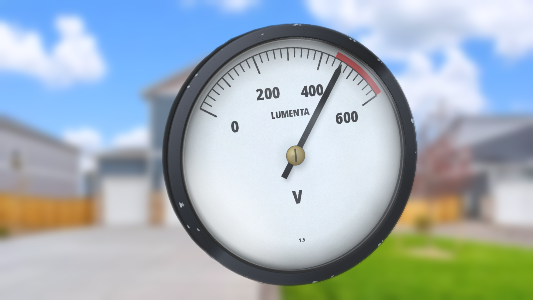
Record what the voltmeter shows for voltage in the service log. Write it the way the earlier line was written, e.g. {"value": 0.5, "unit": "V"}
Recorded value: {"value": 460, "unit": "V"}
